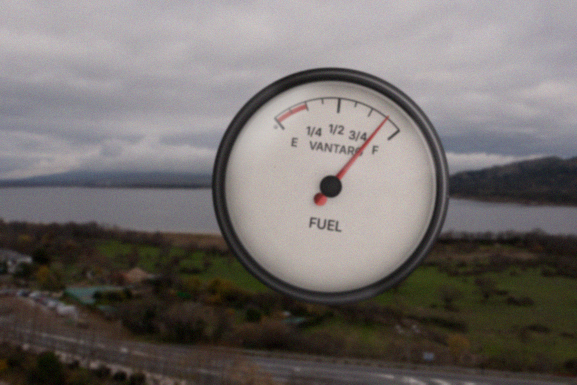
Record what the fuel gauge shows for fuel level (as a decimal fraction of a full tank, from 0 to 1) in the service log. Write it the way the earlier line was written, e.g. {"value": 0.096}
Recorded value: {"value": 0.875}
